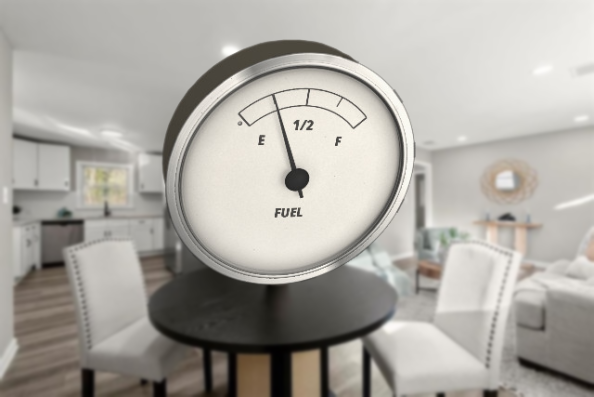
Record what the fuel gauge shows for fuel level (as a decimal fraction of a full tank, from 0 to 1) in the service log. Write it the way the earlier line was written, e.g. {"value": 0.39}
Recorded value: {"value": 0.25}
